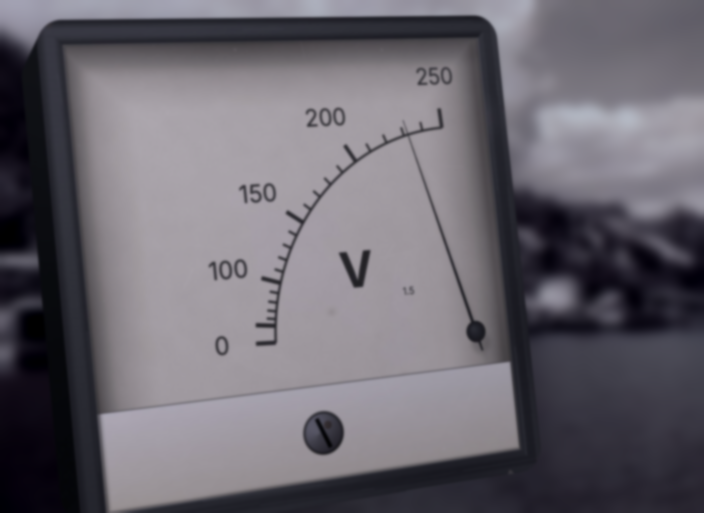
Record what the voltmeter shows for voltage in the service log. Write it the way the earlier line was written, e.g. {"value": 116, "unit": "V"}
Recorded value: {"value": 230, "unit": "V"}
